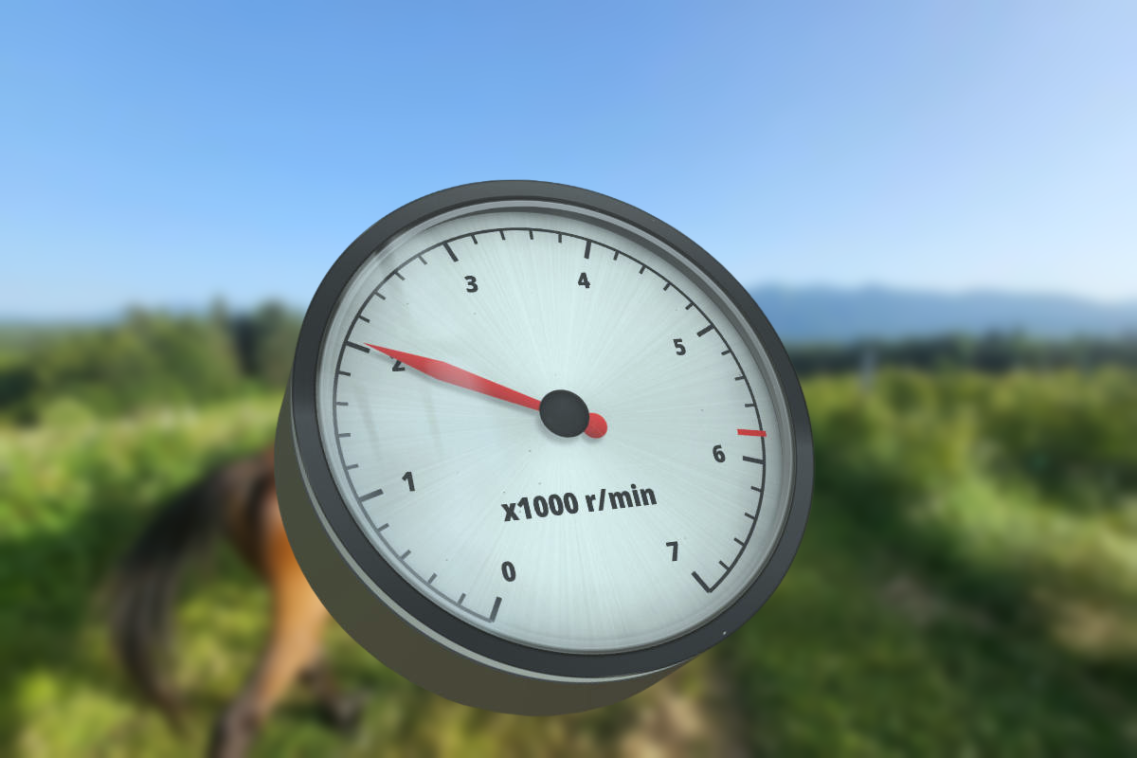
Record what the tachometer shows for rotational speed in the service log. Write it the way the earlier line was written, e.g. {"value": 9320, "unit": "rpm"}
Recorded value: {"value": 2000, "unit": "rpm"}
